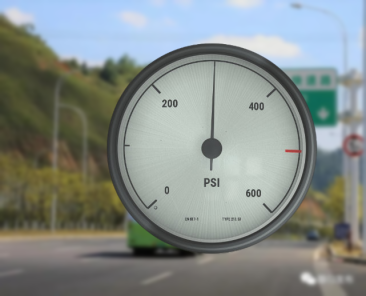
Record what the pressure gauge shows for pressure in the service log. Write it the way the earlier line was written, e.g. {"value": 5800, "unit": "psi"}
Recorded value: {"value": 300, "unit": "psi"}
